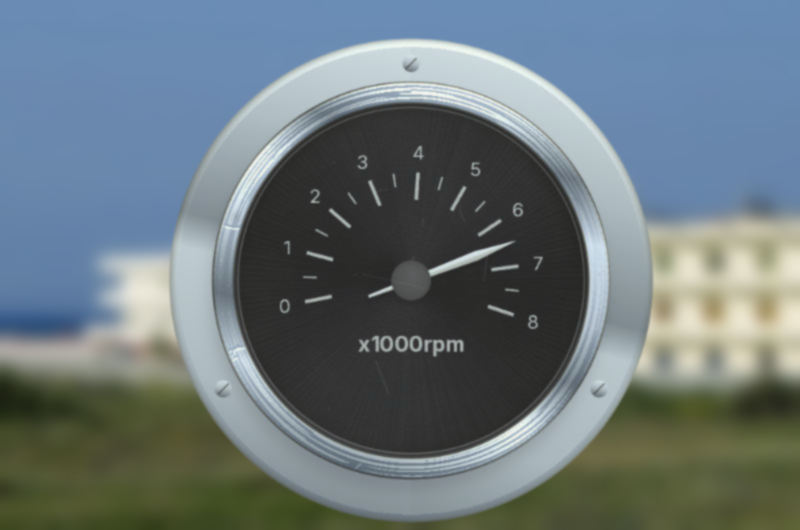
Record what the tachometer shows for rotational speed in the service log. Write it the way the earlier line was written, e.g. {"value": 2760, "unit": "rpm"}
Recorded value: {"value": 6500, "unit": "rpm"}
